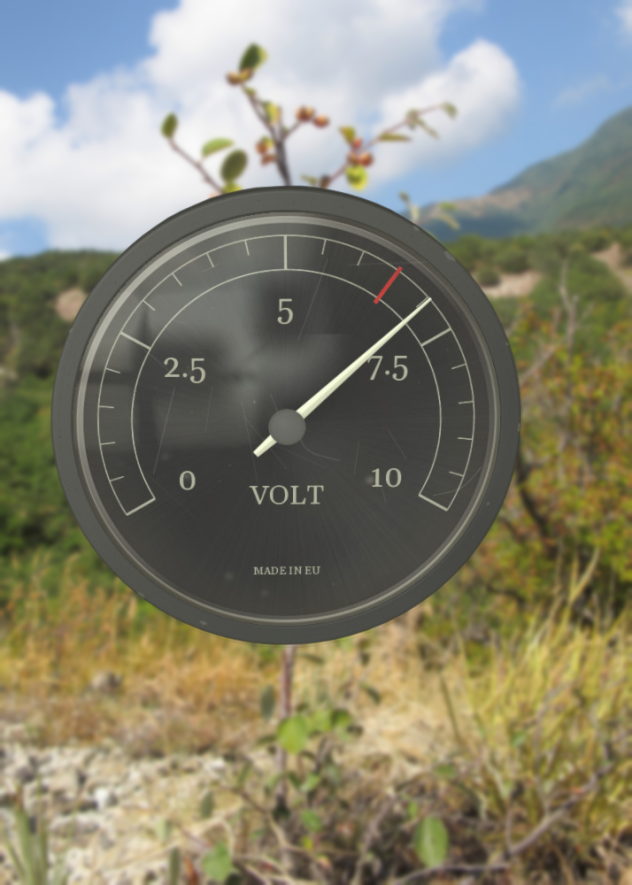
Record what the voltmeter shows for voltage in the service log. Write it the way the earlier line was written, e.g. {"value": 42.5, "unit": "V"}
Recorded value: {"value": 7, "unit": "V"}
